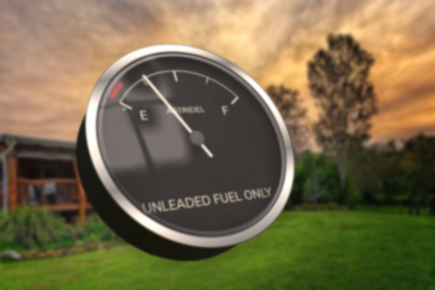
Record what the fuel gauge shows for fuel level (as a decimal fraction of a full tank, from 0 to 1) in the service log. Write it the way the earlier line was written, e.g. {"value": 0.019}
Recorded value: {"value": 0.25}
